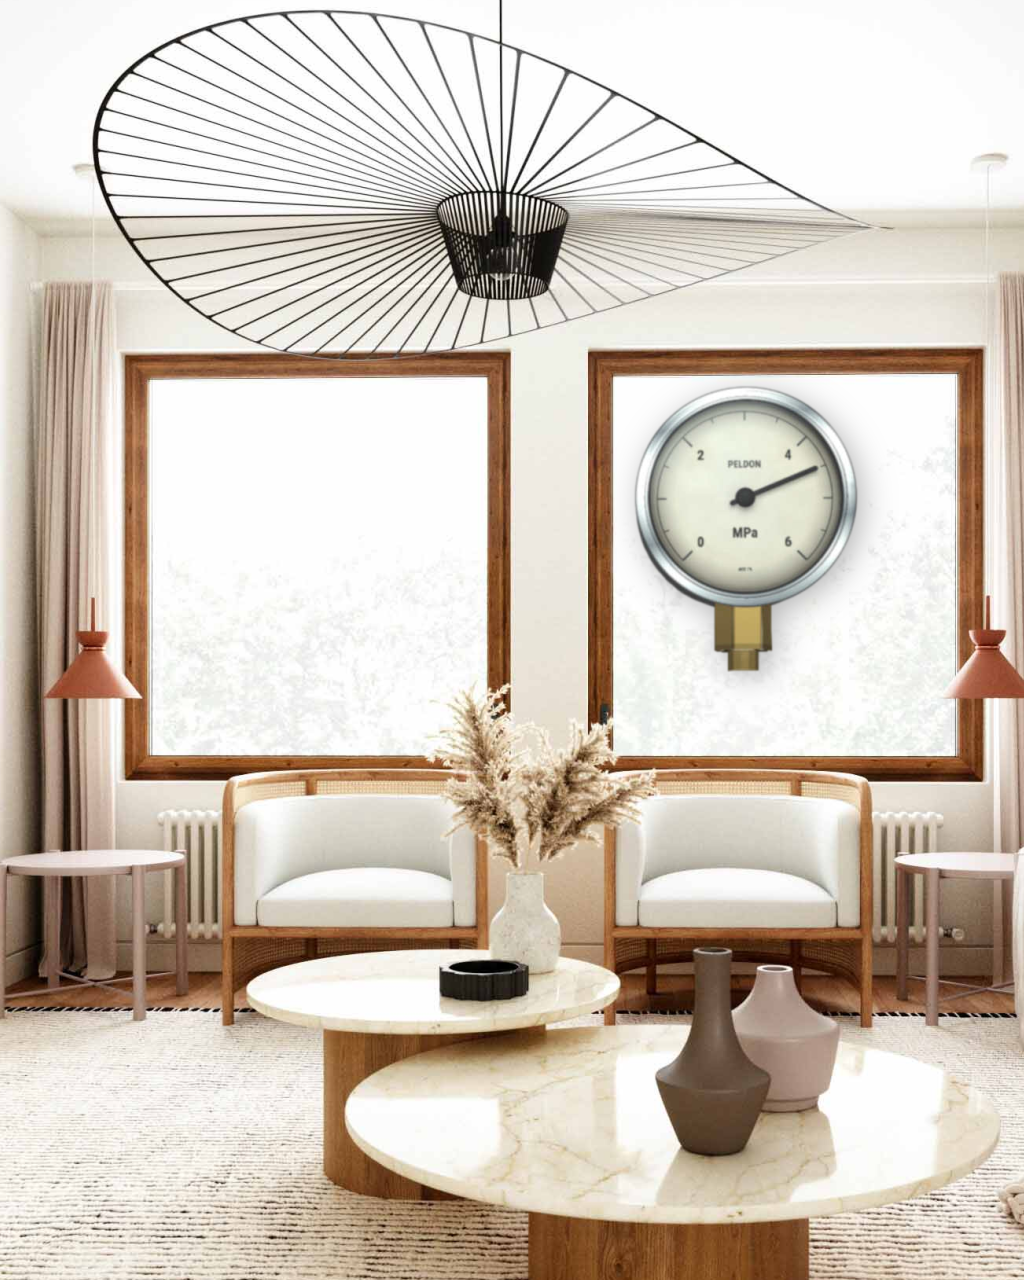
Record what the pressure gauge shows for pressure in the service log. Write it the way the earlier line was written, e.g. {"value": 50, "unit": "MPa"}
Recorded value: {"value": 4.5, "unit": "MPa"}
